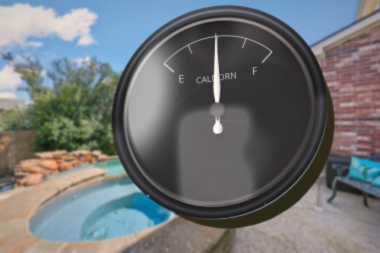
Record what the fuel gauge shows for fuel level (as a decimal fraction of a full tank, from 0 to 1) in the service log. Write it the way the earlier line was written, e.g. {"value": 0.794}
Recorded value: {"value": 0.5}
